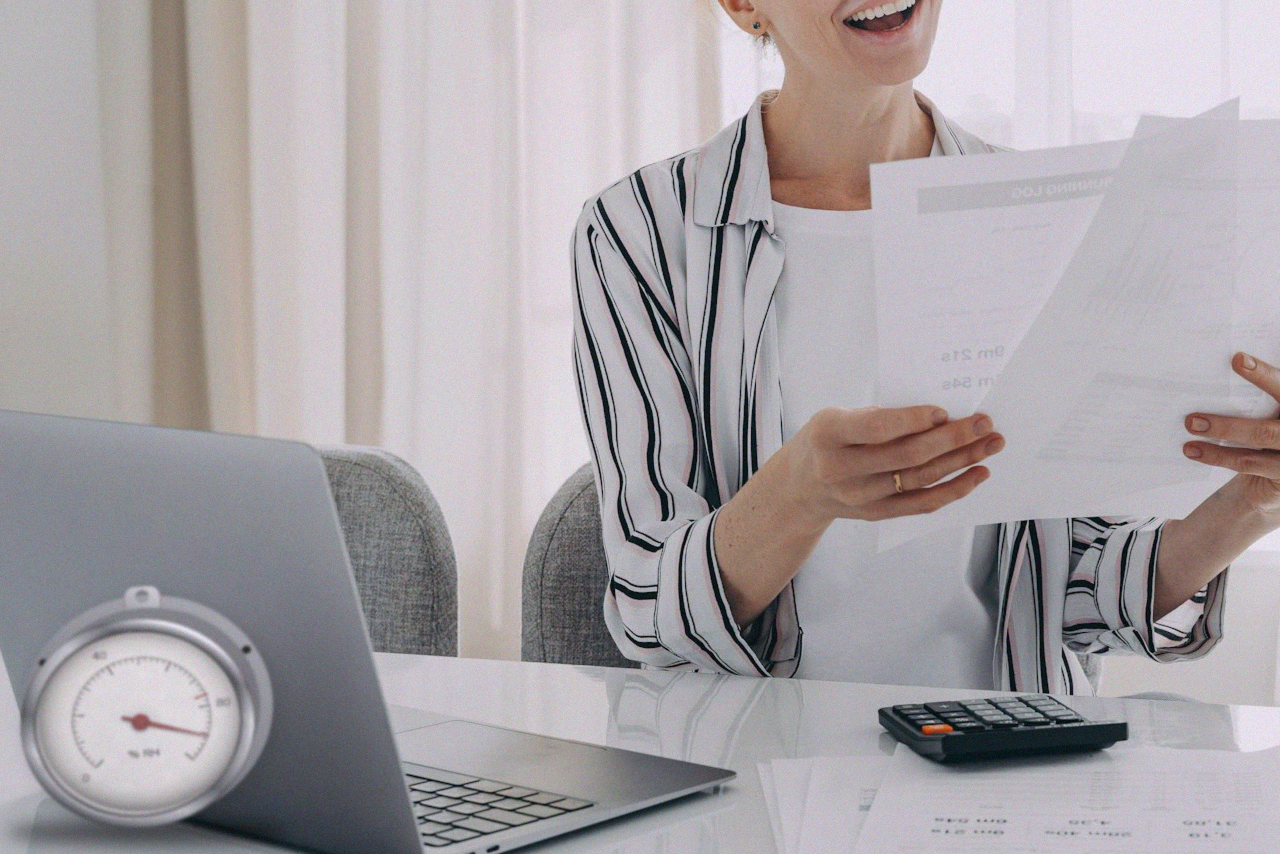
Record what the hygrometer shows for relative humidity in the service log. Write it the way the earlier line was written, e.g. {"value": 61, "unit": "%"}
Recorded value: {"value": 90, "unit": "%"}
